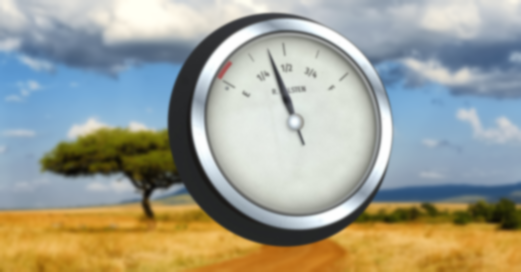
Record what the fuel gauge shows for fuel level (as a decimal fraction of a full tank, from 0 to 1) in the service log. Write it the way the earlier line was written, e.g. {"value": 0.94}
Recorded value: {"value": 0.375}
